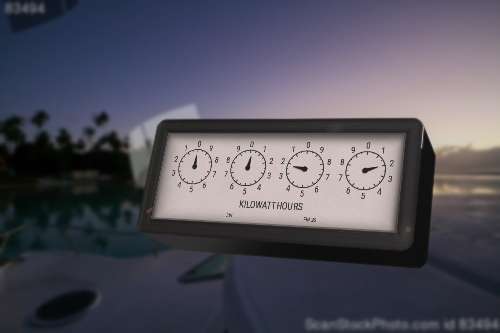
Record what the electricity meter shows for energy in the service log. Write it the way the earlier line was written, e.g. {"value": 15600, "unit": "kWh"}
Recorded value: {"value": 22, "unit": "kWh"}
